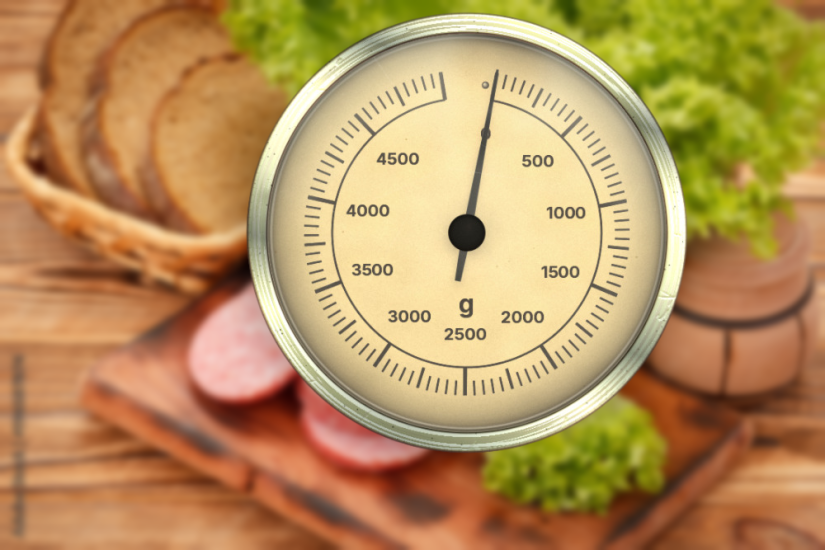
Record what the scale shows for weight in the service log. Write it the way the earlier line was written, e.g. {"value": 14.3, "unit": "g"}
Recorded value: {"value": 0, "unit": "g"}
